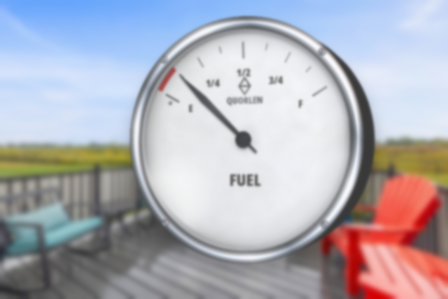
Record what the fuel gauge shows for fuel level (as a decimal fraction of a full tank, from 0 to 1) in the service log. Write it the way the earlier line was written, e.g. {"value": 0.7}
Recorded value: {"value": 0.125}
